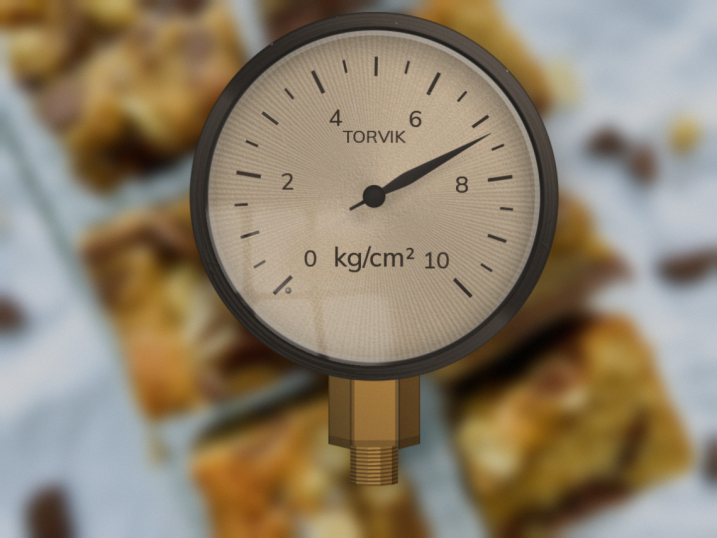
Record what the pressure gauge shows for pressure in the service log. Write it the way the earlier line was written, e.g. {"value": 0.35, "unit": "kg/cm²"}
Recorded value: {"value": 7.25, "unit": "kg/cm²"}
